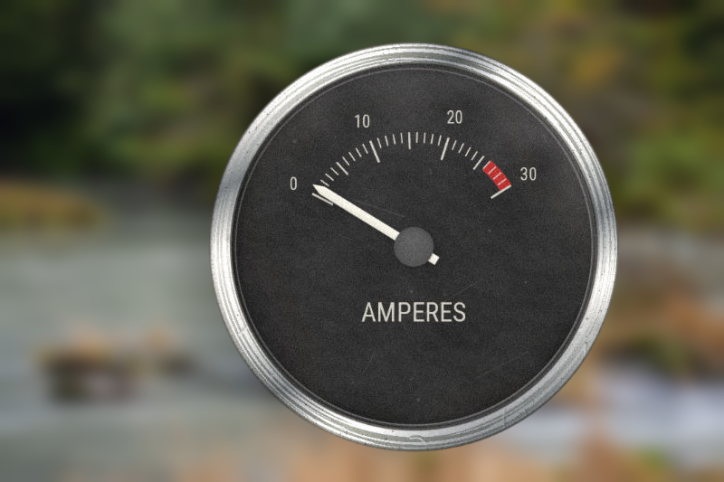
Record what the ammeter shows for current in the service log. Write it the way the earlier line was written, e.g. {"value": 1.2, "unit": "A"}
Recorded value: {"value": 1, "unit": "A"}
